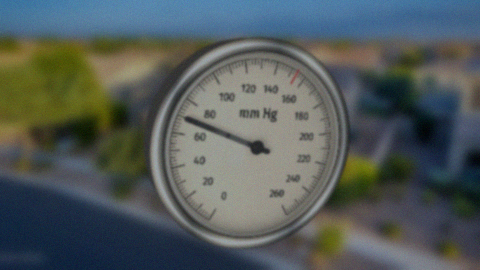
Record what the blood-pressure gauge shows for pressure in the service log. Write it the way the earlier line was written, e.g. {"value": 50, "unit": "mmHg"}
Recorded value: {"value": 70, "unit": "mmHg"}
